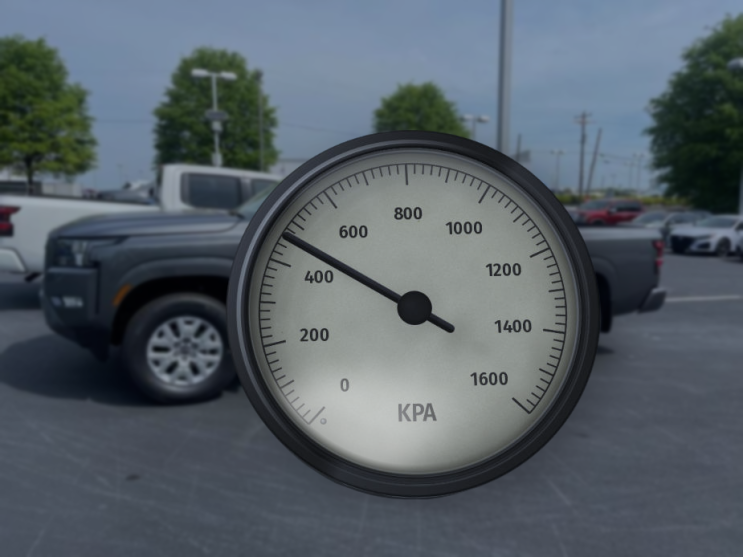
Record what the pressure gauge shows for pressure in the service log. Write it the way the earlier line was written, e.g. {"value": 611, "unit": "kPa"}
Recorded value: {"value": 460, "unit": "kPa"}
